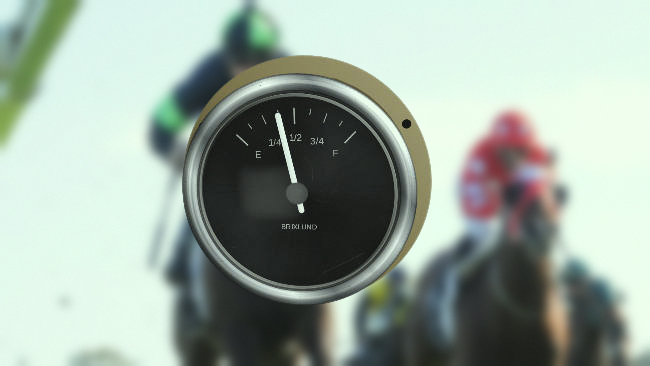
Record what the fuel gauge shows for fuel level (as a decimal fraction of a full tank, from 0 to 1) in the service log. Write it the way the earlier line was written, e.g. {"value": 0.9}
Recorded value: {"value": 0.375}
